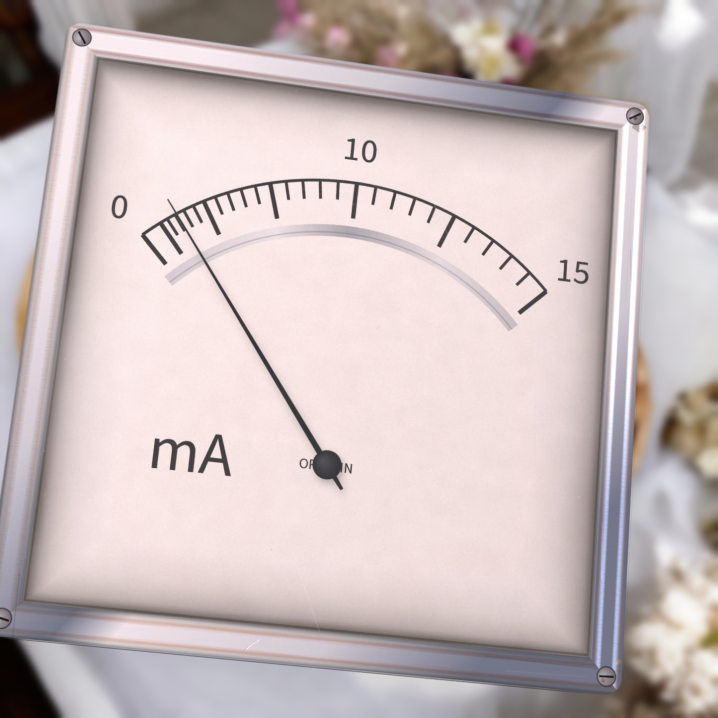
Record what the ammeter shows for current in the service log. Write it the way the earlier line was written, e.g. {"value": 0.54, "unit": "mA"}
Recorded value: {"value": 3.5, "unit": "mA"}
